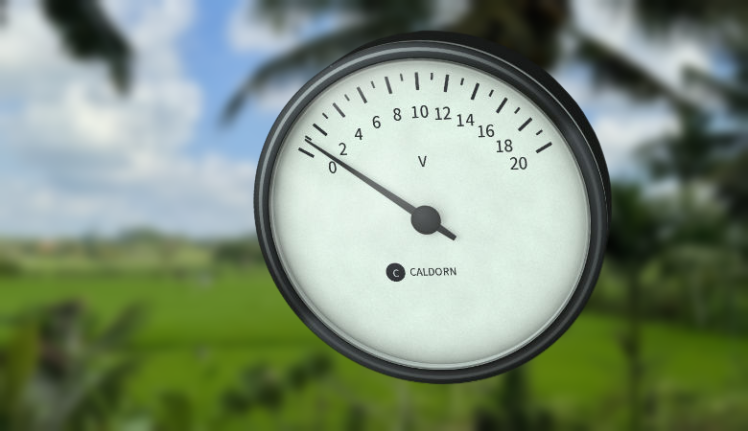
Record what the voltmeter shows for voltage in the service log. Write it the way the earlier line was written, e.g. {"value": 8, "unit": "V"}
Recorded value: {"value": 1, "unit": "V"}
